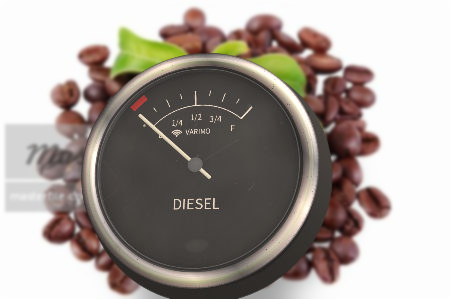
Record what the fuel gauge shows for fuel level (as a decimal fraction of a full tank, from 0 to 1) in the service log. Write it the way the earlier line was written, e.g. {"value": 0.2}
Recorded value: {"value": 0}
